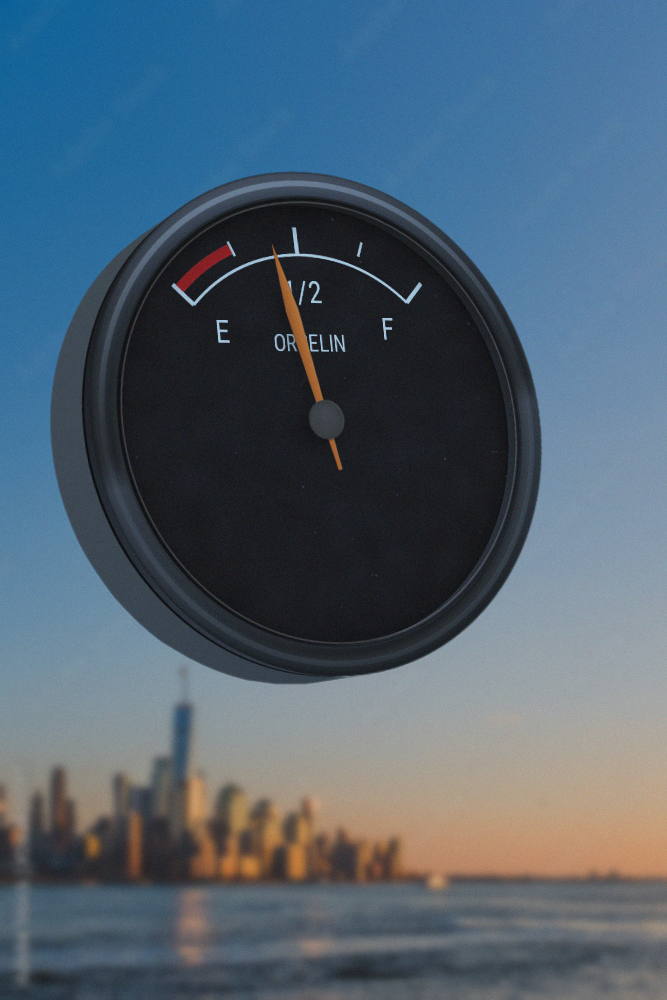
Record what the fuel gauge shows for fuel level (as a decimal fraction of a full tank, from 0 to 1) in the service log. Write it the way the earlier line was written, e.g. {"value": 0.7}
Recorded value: {"value": 0.375}
